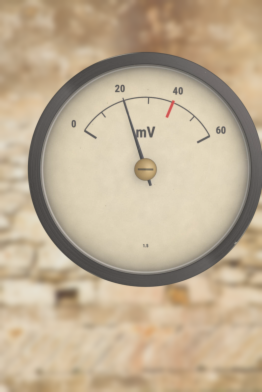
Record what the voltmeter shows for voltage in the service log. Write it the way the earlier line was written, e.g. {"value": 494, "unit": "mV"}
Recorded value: {"value": 20, "unit": "mV"}
